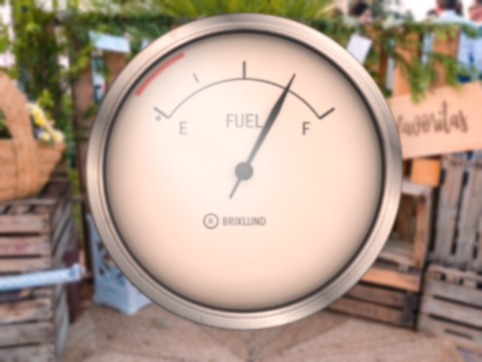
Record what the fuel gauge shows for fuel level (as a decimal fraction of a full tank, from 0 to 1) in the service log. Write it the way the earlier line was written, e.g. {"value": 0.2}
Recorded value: {"value": 0.75}
